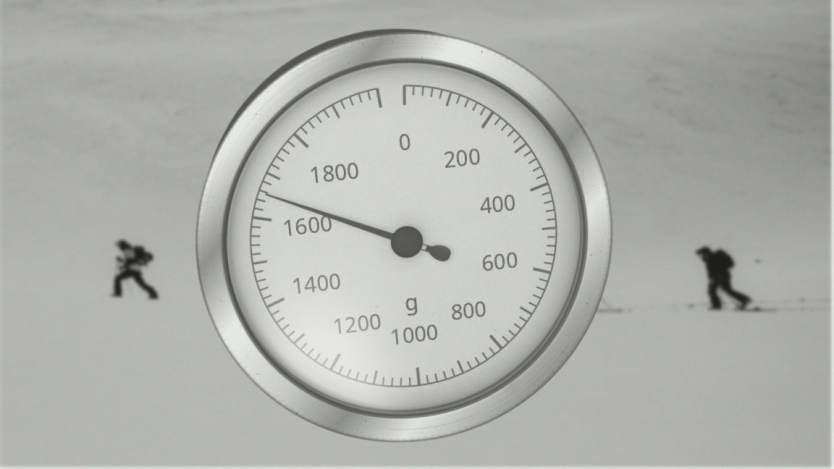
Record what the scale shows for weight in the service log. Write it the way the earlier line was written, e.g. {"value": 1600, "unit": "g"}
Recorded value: {"value": 1660, "unit": "g"}
